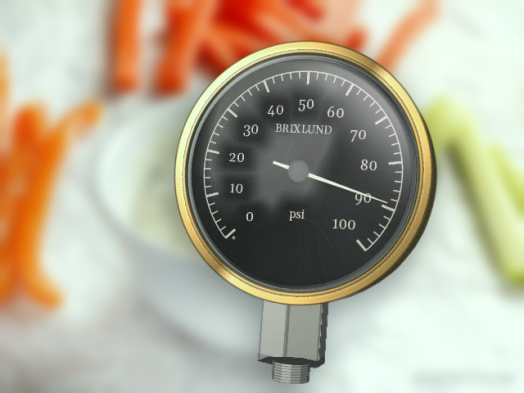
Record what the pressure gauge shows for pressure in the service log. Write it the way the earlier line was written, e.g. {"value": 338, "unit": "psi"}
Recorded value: {"value": 89, "unit": "psi"}
